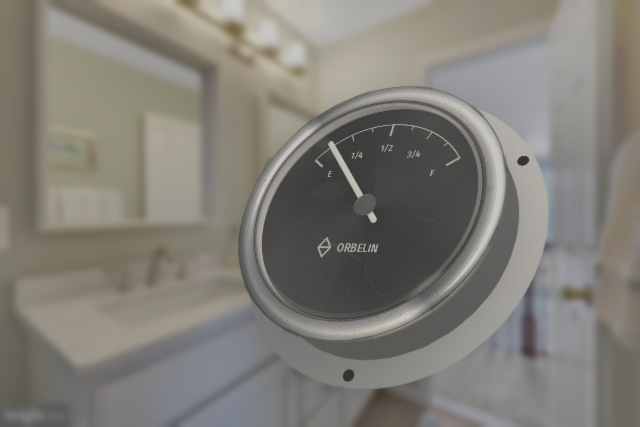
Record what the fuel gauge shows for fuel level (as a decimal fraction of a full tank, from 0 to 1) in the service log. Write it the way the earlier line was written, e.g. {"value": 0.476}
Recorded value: {"value": 0.125}
